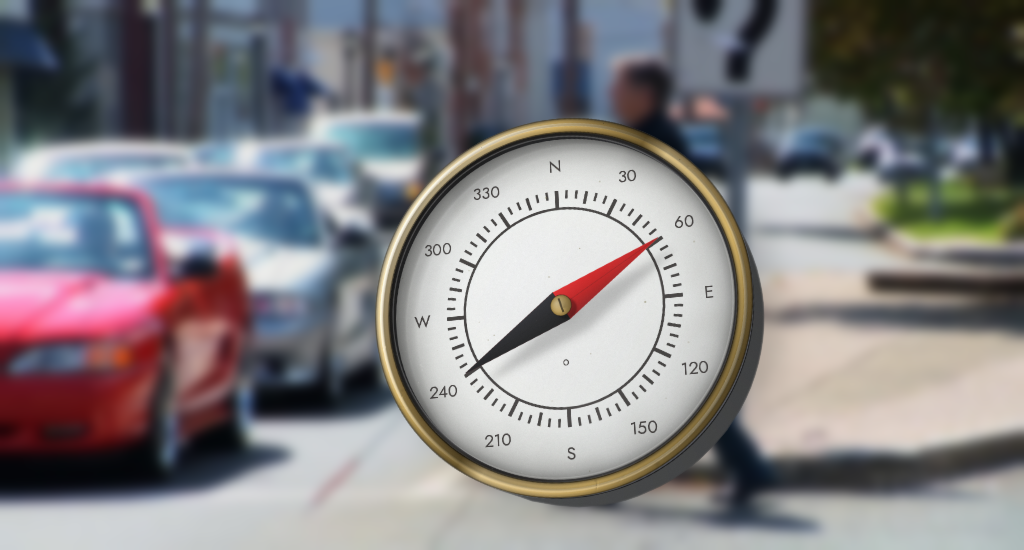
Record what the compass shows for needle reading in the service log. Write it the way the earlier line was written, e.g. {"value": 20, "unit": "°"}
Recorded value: {"value": 60, "unit": "°"}
